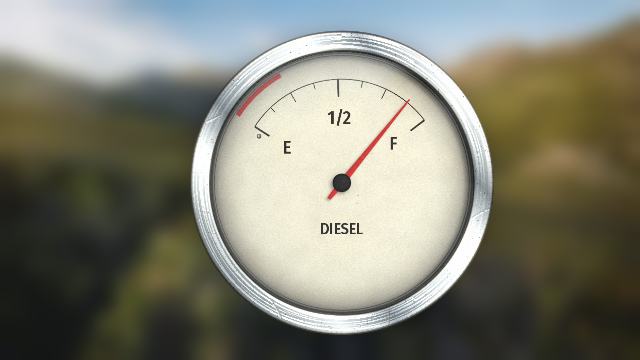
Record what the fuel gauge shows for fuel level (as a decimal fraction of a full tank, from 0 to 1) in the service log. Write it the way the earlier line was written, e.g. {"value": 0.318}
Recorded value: {"value": 0.875}
